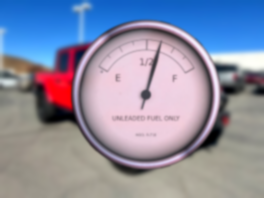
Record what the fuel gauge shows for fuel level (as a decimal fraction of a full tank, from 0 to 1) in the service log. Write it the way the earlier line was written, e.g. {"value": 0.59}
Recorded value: {"value": 0.625}
